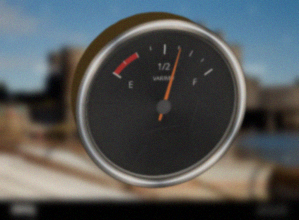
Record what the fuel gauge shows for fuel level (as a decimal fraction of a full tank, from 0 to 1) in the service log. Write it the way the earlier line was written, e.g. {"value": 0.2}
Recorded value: {"value": 0.625}
